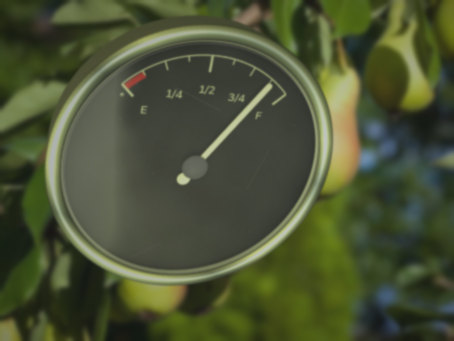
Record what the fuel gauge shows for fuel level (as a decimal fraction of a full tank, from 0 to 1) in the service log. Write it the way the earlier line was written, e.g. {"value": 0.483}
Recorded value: {"value": 0.875}
